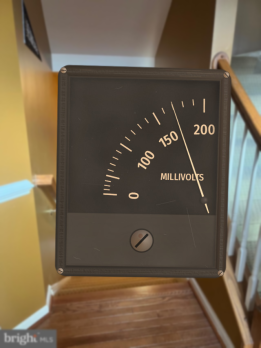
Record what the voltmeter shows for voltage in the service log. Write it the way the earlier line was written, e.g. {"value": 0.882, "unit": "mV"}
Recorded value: {"value": 170, "unit": "mV"}
